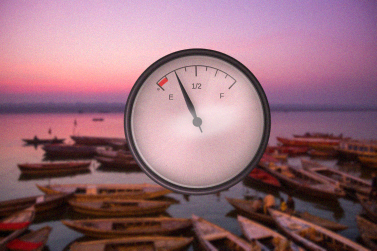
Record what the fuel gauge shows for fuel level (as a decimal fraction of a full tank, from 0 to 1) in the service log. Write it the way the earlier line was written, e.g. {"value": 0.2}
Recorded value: {"value": 0.25}
